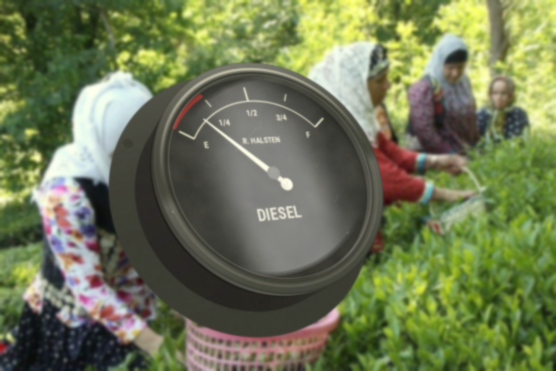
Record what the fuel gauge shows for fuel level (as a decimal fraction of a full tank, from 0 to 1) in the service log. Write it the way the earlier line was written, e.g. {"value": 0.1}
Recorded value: {"value": 0.125}
